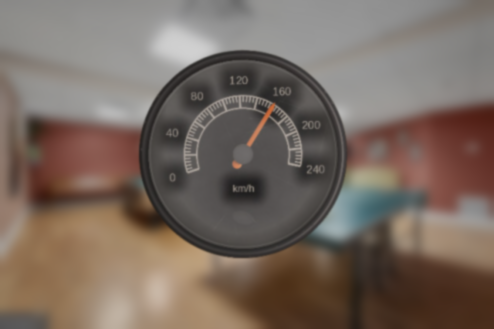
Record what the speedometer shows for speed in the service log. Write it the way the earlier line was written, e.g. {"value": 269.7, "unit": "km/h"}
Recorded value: {"value": 160, "unit": "km/h"}
